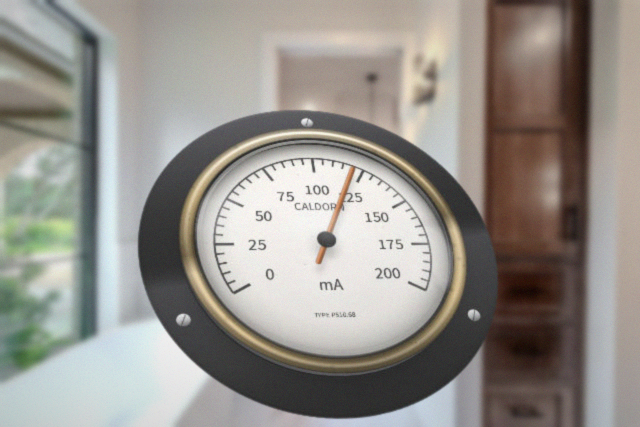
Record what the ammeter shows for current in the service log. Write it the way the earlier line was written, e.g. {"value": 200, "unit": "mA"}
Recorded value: {"value": 120, "unit": "mA"}
